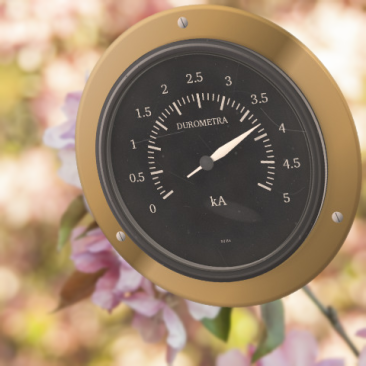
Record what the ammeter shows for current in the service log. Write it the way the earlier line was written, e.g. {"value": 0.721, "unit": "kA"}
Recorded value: {"value": 3.8, "unit": "kA"}
